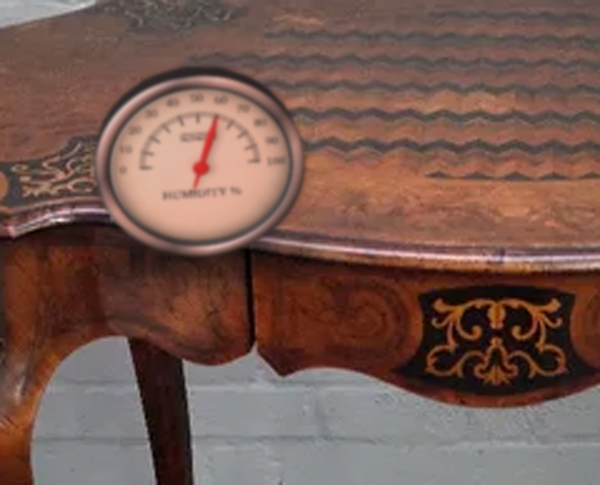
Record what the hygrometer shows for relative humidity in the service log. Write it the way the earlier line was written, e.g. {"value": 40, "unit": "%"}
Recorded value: {"value": 60, "unit": "%"}
